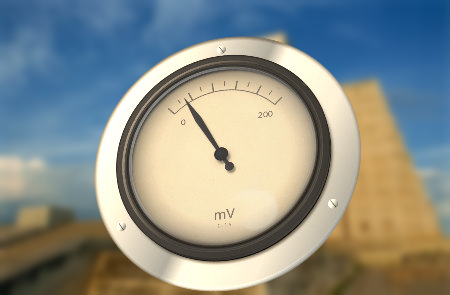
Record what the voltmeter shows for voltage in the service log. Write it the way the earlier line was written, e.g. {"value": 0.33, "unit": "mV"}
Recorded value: {"value": 30, "unit": "mV"}
